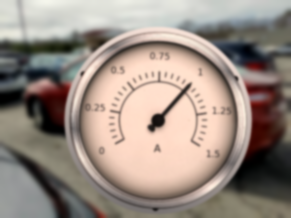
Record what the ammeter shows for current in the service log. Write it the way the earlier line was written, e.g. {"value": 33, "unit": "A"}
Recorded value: {"value": 1, "unit": "A"}
